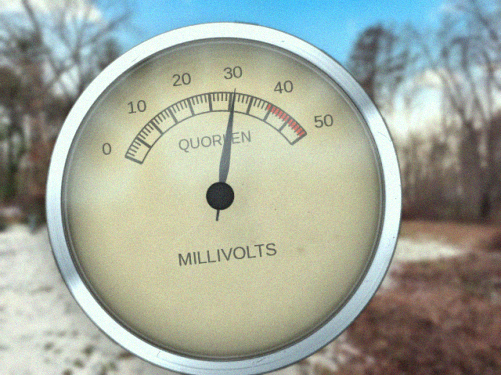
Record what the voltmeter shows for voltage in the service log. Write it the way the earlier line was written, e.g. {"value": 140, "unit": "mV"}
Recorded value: {"value": 31, "unit": "mV"}
